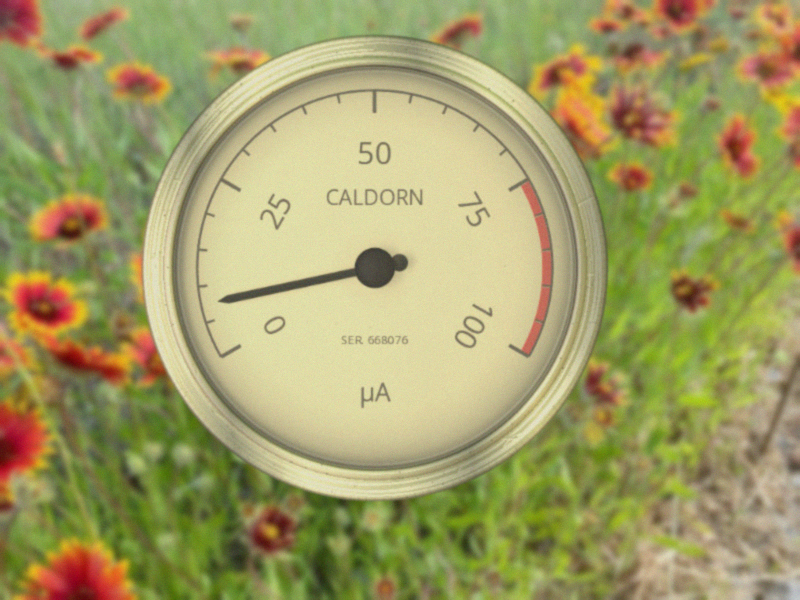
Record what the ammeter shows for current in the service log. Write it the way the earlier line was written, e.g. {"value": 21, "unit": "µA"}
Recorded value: {"value": 7.5, "unit": "µA"}
